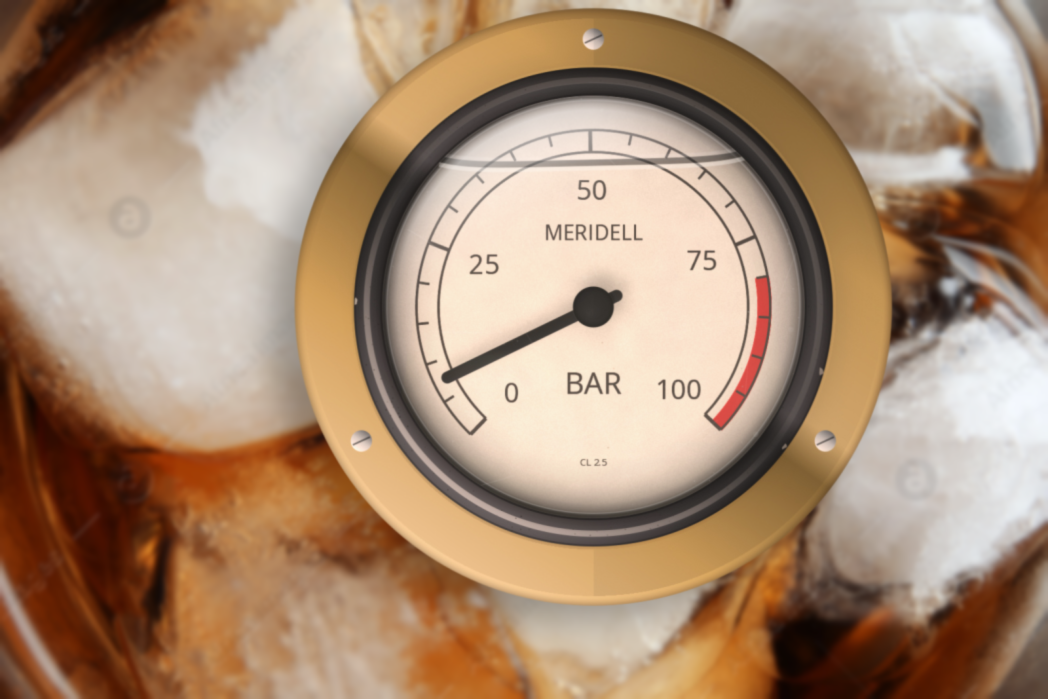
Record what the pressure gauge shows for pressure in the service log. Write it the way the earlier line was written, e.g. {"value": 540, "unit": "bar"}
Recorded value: {"value": 7.5, "unit": "bar"}
